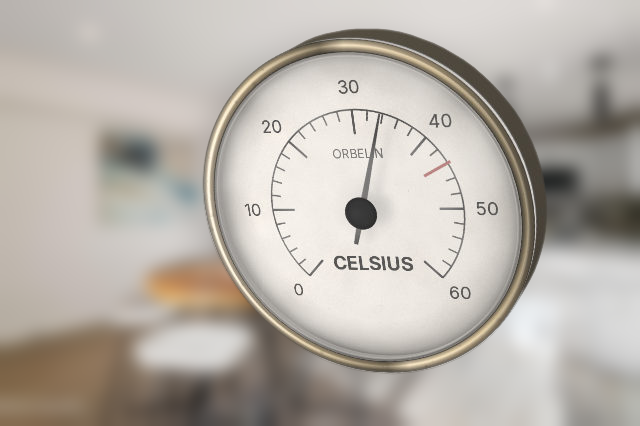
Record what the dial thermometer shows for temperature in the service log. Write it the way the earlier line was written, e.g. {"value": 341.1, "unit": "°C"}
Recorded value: {"value": 34, "unit": "°C"}
